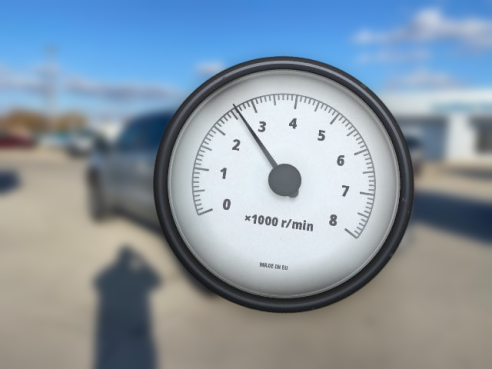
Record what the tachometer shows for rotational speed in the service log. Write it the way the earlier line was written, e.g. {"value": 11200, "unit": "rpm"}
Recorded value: {"value": 2600, "unit": "rpm"}
